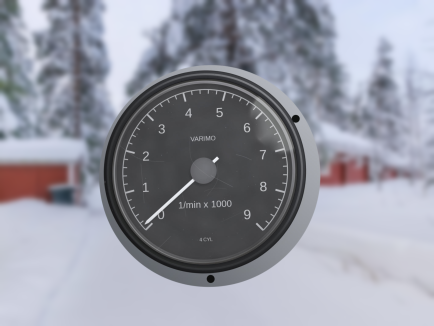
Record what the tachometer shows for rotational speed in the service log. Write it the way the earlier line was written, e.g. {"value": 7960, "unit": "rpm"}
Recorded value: {"value": 100, "unit": "rpm"}
